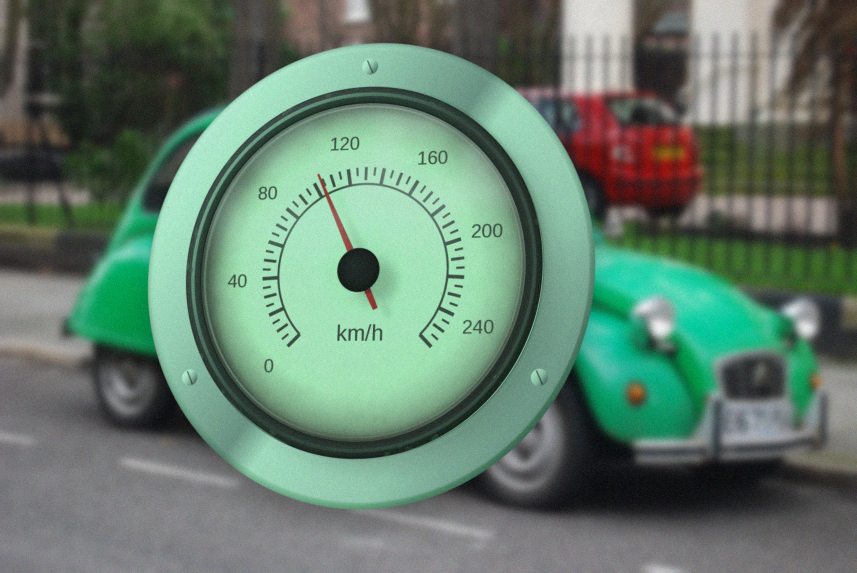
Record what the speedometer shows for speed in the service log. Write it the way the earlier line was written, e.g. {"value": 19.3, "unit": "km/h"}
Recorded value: {"value": 105, "unit": "km/h"}
